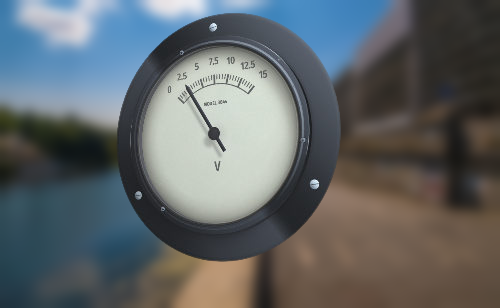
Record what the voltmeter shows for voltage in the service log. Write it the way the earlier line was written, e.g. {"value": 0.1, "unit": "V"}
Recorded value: {"value": 2.5, "unit": "V"}
